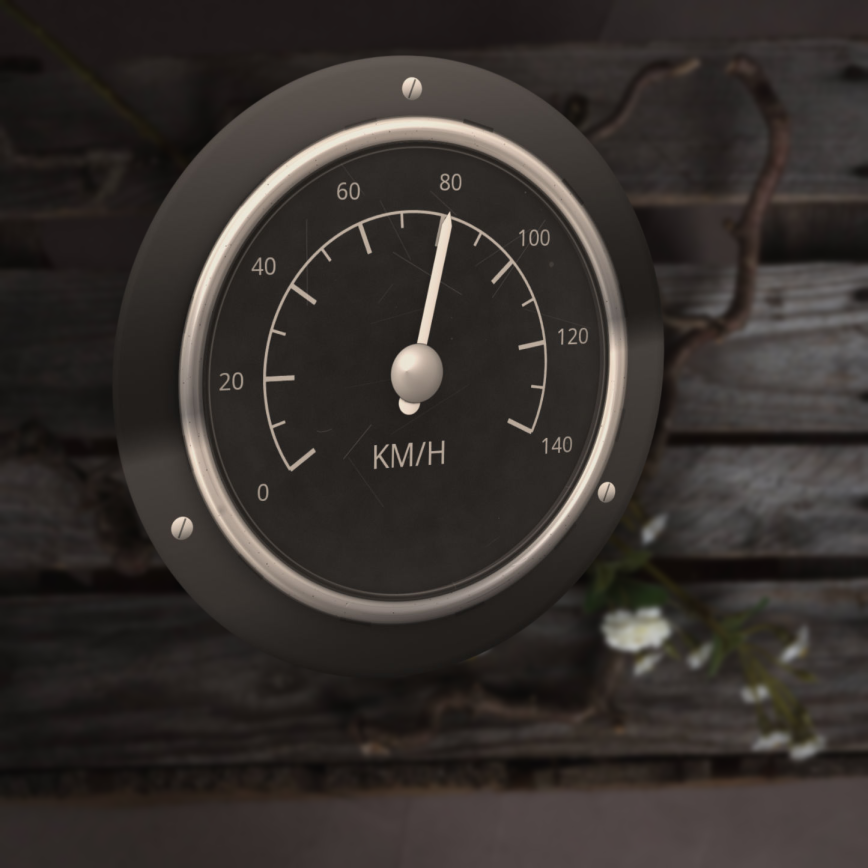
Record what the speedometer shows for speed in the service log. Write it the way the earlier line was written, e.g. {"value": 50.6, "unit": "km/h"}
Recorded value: {"value": 80, "unit": "km/h"}
